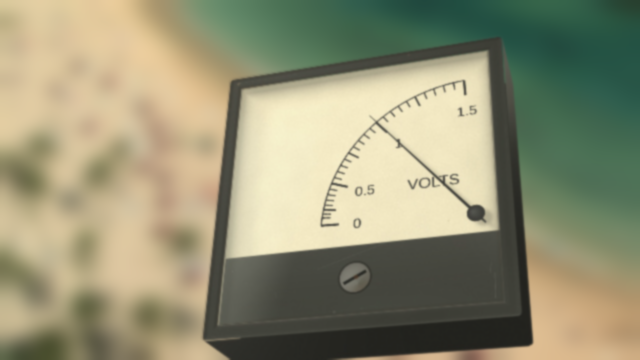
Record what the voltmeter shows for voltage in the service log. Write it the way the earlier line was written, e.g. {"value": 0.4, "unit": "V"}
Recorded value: {"value": 1, "unit": "V"}
